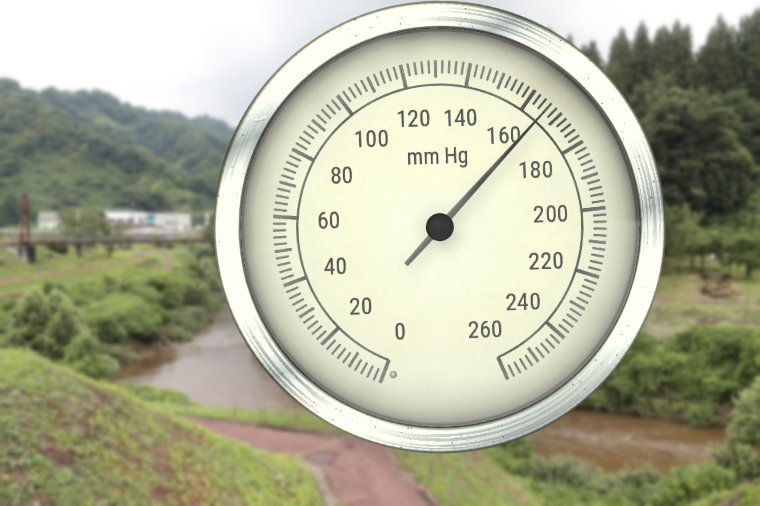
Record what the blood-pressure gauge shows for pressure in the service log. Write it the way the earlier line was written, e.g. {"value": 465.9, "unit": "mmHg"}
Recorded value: {"value": 166, "unit": "mmHg"}
